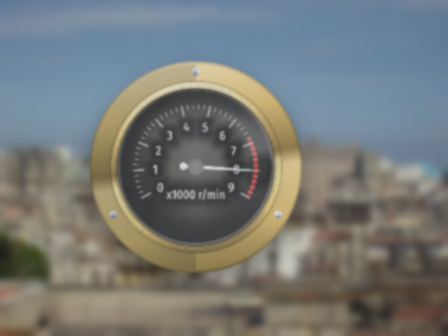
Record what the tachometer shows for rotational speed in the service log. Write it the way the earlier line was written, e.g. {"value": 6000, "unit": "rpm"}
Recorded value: {"value": 8000, "unit": "rpm"}
